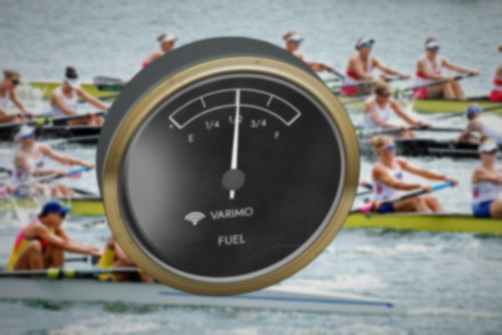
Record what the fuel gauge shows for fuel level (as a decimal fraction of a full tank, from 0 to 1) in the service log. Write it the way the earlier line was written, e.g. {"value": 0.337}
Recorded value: {"value": 0.5}
